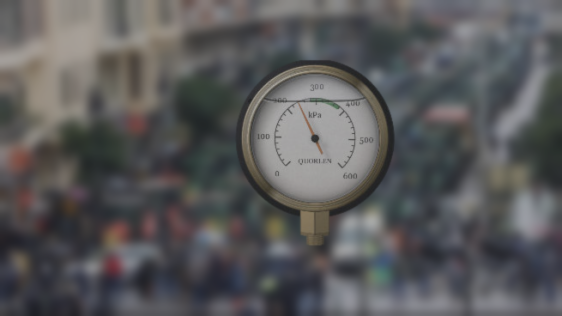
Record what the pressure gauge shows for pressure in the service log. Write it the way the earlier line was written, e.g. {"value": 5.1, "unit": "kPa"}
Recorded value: {"value": 240, "unit": "kPa"}
